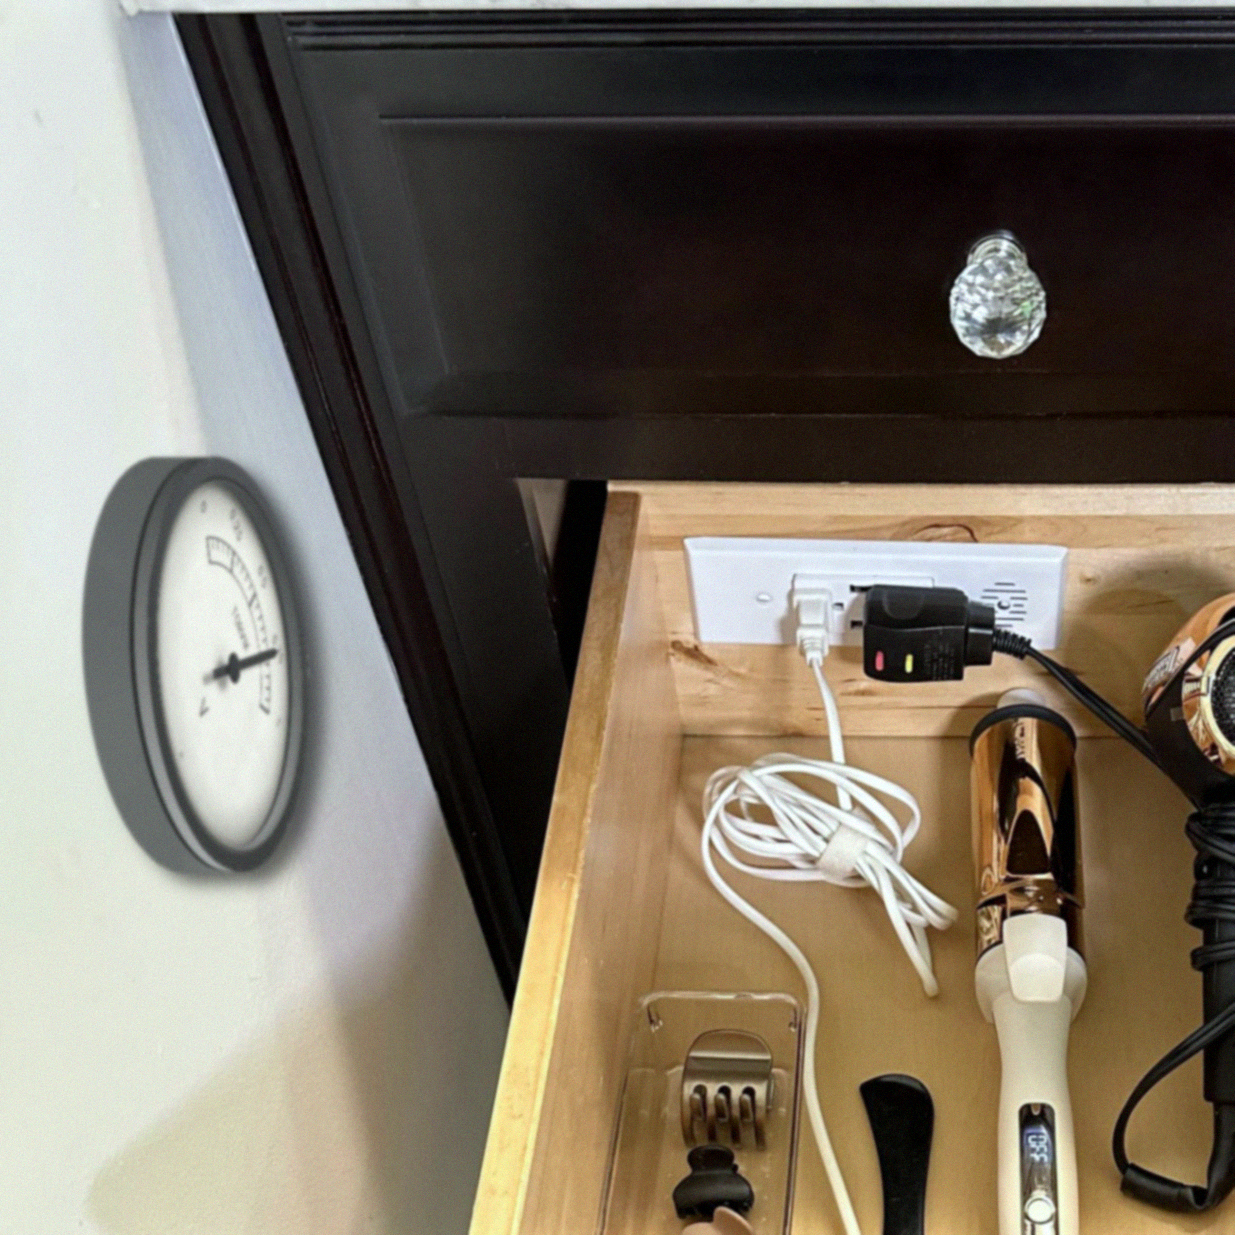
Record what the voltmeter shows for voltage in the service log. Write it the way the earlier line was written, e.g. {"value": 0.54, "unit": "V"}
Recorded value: {"value": 0.75, "unit": "V"}
